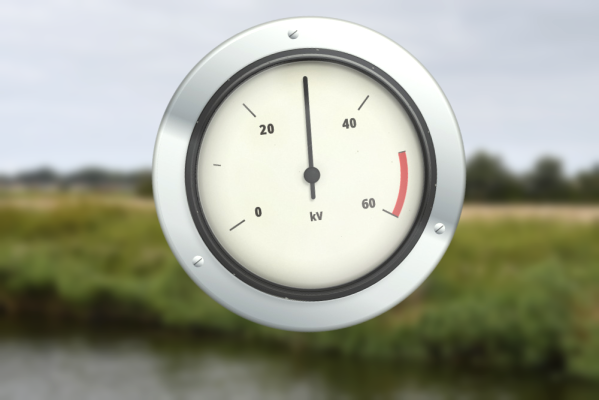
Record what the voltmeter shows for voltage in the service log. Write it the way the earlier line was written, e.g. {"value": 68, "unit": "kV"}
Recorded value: {"value": 30, "unit": "kV"}
